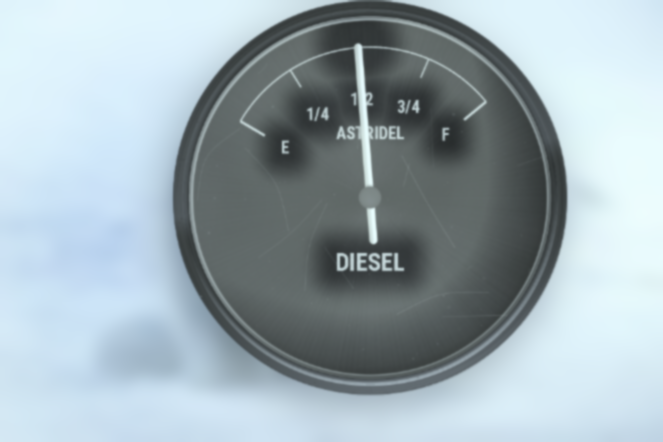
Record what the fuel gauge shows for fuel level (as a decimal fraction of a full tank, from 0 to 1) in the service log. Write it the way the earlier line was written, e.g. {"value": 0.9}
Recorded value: {"value": 0.5}
